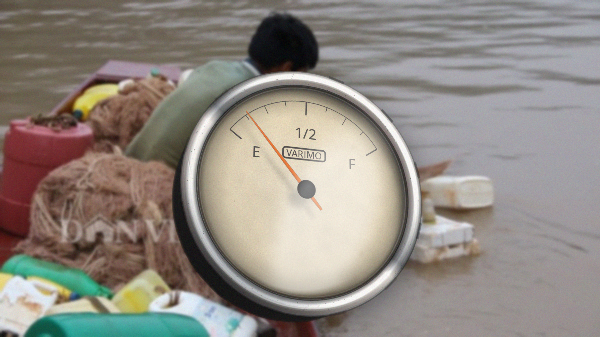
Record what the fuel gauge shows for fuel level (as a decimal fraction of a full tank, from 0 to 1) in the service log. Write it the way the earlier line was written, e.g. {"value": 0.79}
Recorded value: {"value": 0.125}
